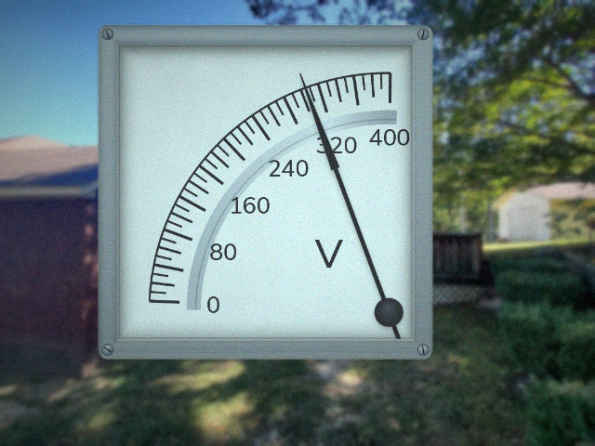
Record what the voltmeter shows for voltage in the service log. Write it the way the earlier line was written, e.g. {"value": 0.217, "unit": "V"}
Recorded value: {"value": 305, "unit": "V"}
